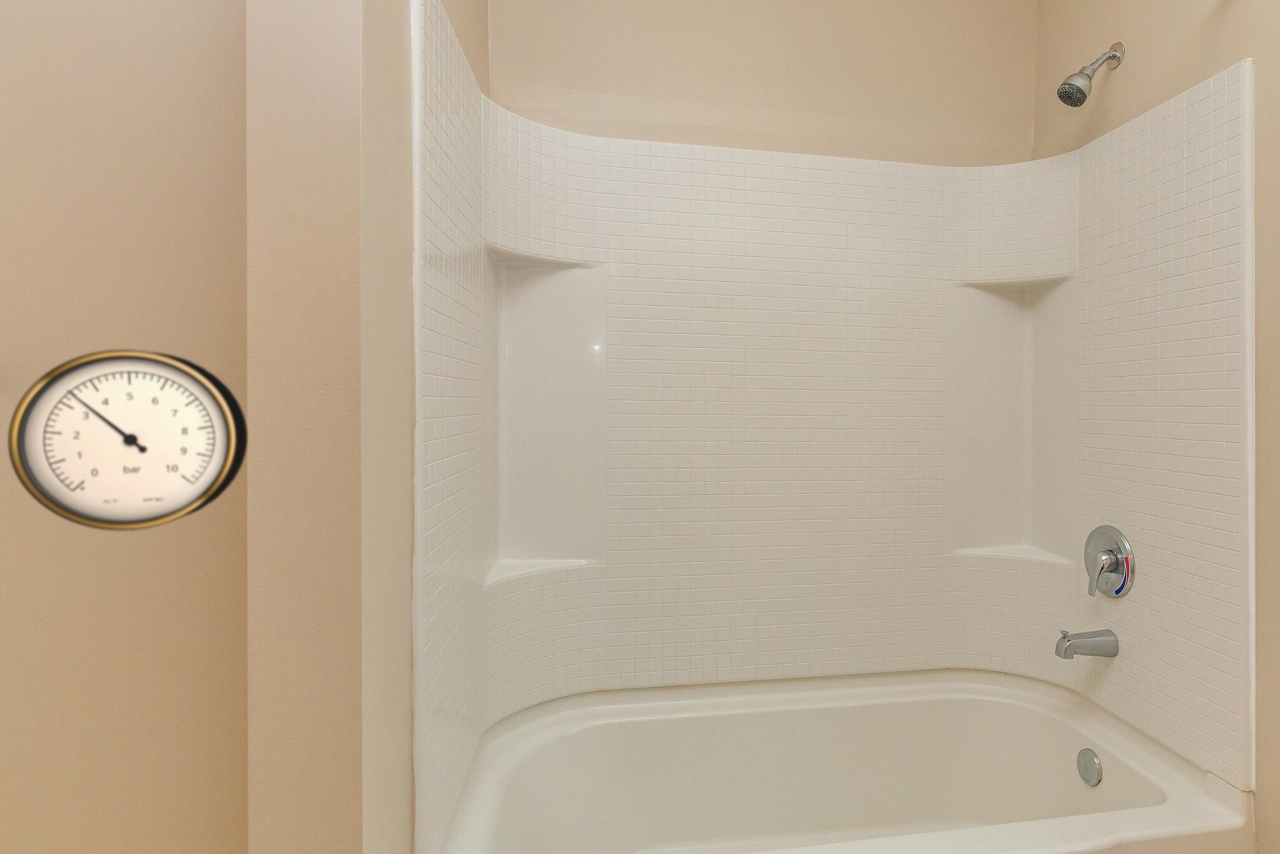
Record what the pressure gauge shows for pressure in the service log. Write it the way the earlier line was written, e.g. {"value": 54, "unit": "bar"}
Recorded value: {"value": 3.4, "unit": "bar"}
